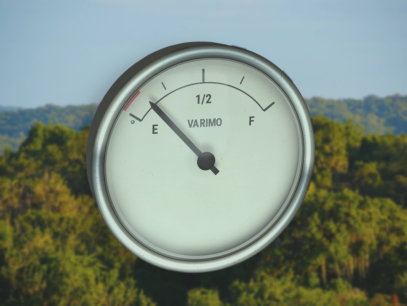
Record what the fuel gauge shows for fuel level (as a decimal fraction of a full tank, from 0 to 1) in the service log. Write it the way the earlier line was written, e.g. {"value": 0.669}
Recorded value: {"value": 0.125}
